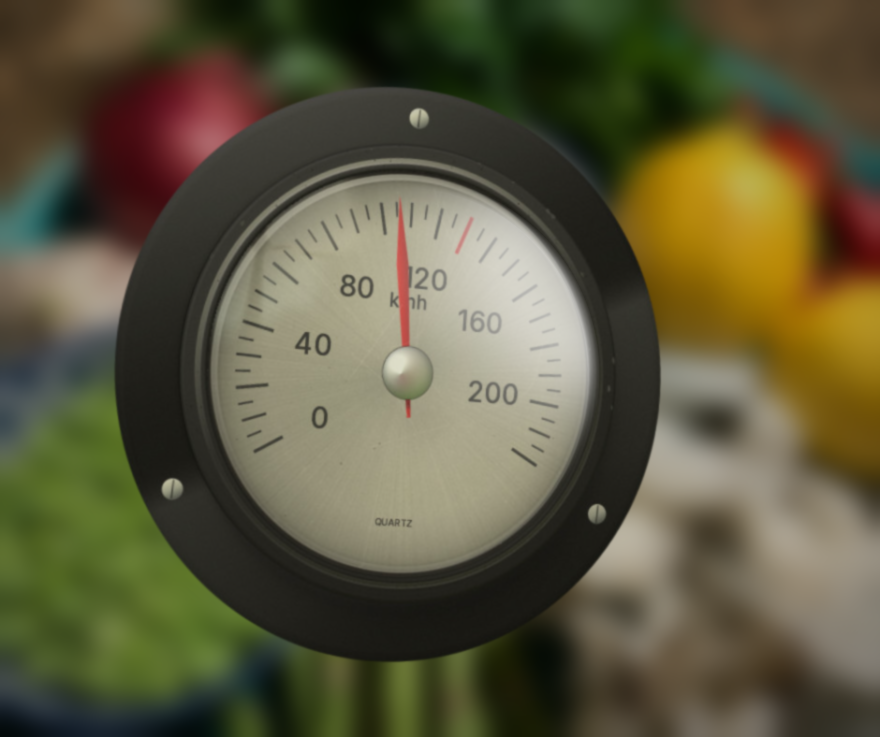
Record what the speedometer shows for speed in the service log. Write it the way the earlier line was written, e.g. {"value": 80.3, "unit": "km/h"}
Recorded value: {"value": 105, "unit": "km/h"}
